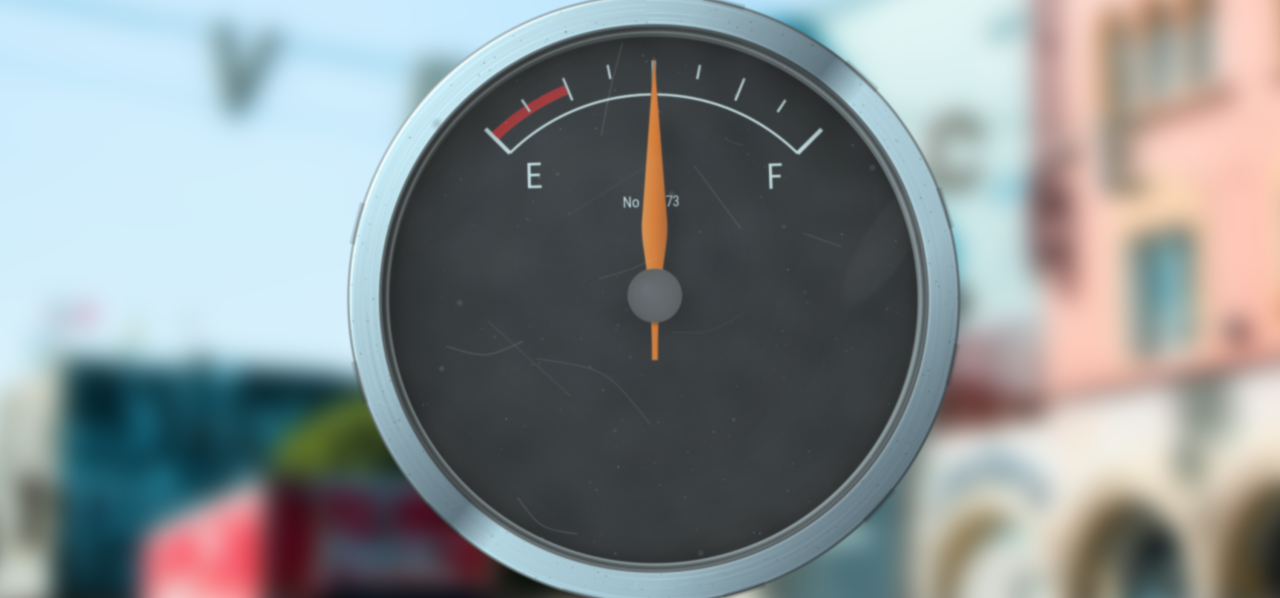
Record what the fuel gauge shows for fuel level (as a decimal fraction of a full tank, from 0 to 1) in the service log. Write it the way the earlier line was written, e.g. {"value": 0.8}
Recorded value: {"value": 0.5}
